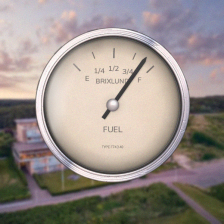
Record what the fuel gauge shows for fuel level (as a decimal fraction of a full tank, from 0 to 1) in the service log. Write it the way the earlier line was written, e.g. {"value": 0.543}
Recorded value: {"value": 0.875}
